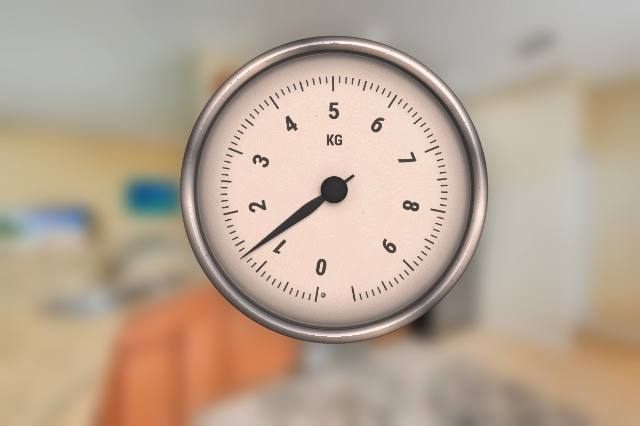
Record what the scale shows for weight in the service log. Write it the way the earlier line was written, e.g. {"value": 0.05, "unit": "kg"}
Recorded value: {"value": 1.3, "unit": "kg"}
